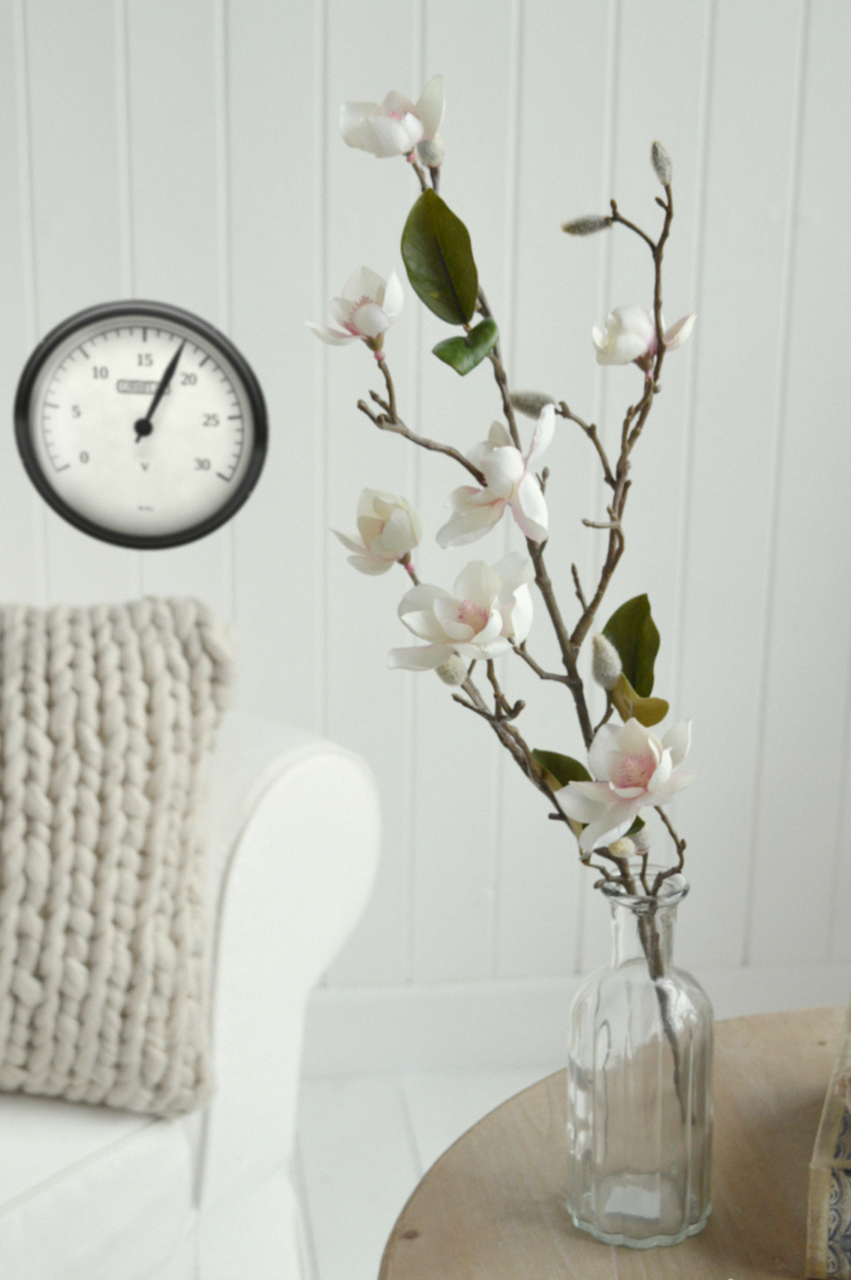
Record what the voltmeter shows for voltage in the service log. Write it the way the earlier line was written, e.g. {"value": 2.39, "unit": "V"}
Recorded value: {"value": 18, "unit": "V"}
